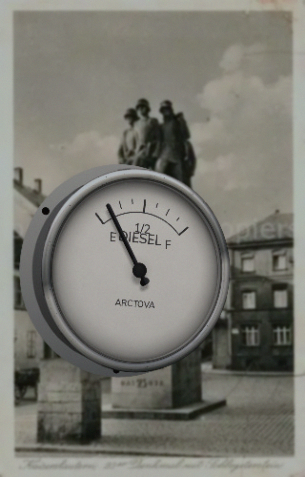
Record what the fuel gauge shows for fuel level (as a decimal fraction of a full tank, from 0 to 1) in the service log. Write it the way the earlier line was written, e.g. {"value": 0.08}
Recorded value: {"value": 0.125}
